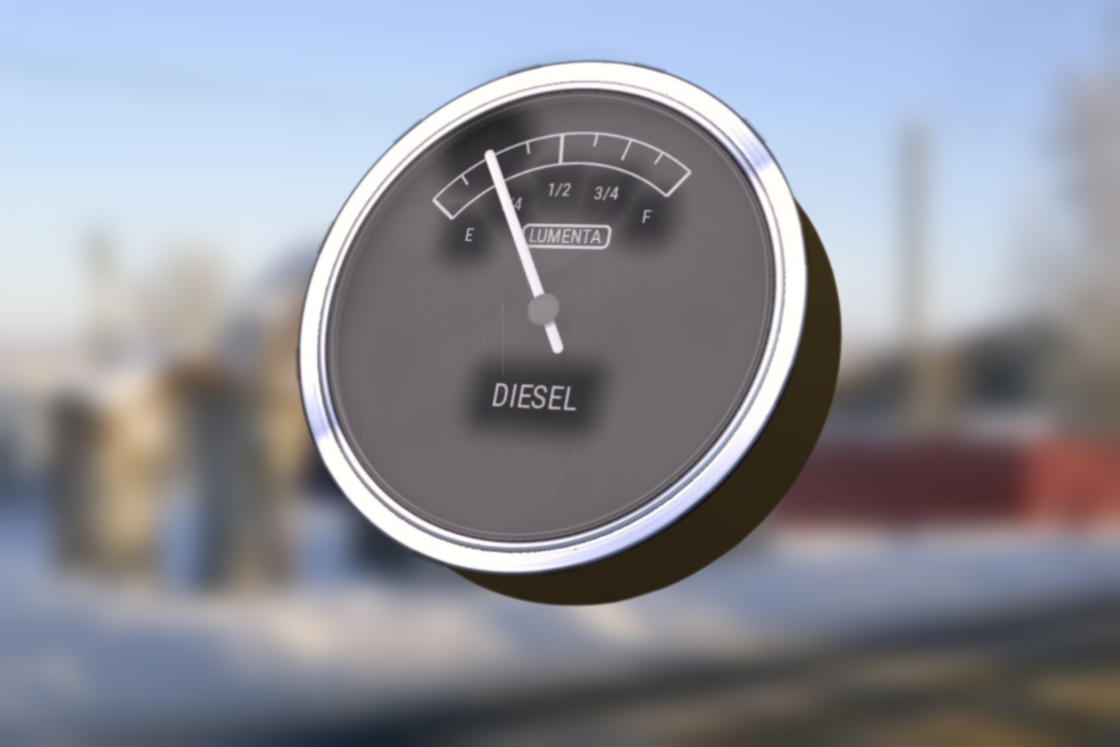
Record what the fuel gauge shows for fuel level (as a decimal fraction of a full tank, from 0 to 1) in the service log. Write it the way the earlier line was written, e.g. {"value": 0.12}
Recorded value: {"value": 0.25}
